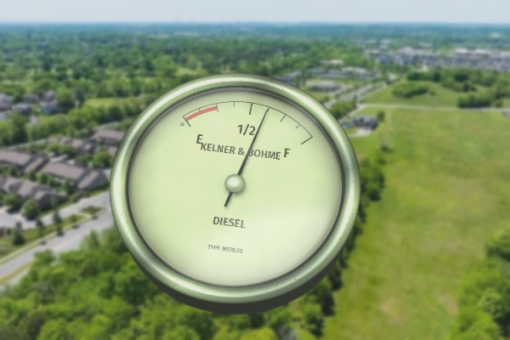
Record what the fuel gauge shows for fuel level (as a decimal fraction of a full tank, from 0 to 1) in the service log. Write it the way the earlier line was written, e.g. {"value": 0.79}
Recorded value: {"value": 0.625}
